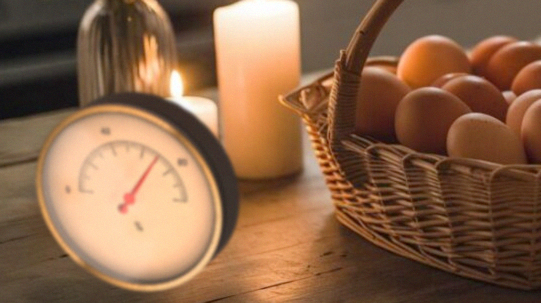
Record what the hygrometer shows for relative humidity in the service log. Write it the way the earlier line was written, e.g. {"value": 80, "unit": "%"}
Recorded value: {"value": 70, "unit": "%"}
